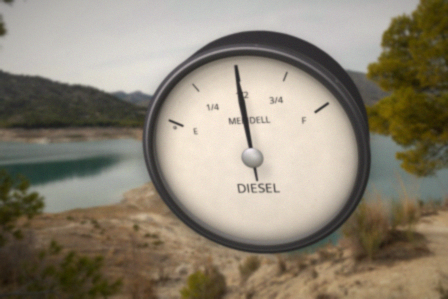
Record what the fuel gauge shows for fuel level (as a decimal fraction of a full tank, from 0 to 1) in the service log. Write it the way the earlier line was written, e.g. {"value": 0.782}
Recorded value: {"value": 0.5}
